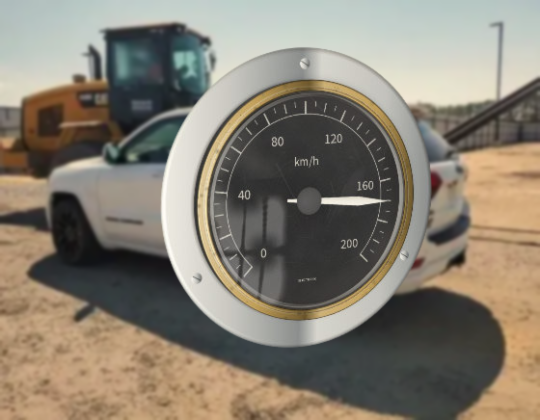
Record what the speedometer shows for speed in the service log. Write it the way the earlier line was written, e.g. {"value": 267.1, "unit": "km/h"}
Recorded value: {"value": 170, "unit": "km/h"}
